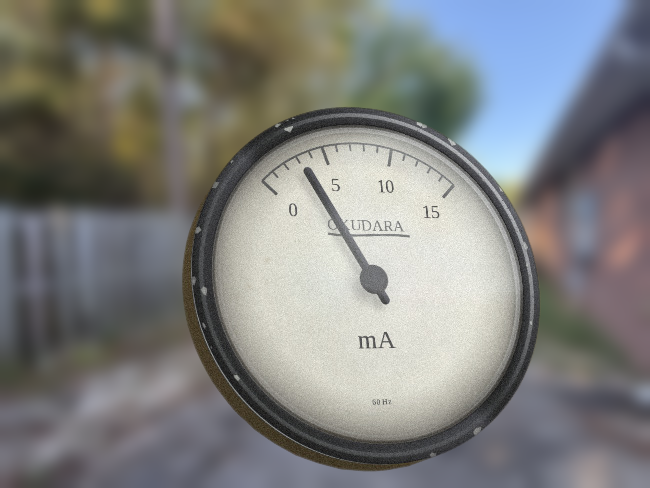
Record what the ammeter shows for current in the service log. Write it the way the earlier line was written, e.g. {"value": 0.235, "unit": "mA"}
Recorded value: {"value": 3, "unit": "mA"}
